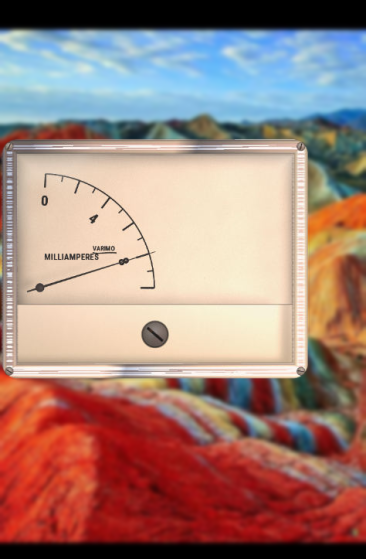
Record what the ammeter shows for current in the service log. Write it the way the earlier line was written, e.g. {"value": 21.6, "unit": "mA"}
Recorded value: {"value": 8, "unit": "mA"}
